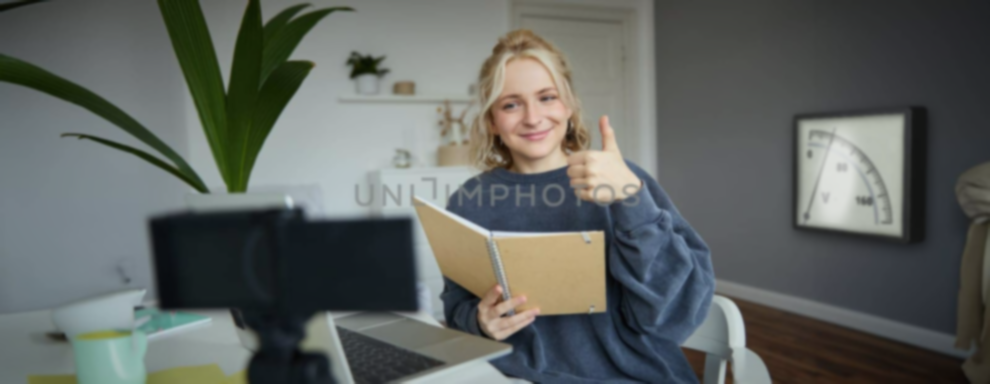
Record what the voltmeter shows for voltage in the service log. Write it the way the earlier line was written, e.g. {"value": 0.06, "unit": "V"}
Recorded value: {"value": 40, "unit": "V"}
